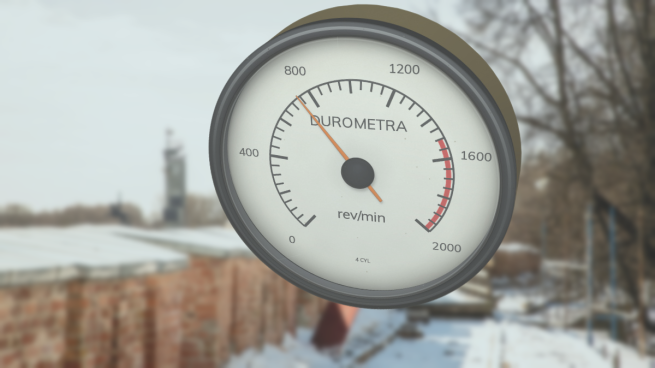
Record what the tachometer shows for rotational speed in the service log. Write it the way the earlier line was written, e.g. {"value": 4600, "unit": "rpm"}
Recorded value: {"value": 750, "unit": "rpm"}
